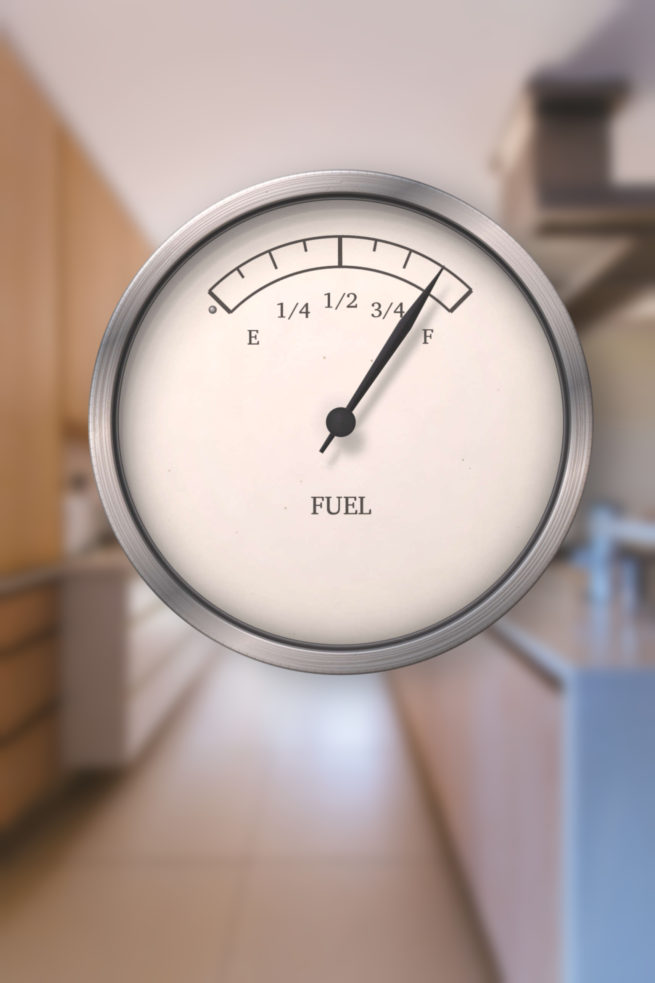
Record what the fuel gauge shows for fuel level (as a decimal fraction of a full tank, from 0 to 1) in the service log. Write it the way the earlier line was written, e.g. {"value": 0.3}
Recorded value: {"value": 0.875}
